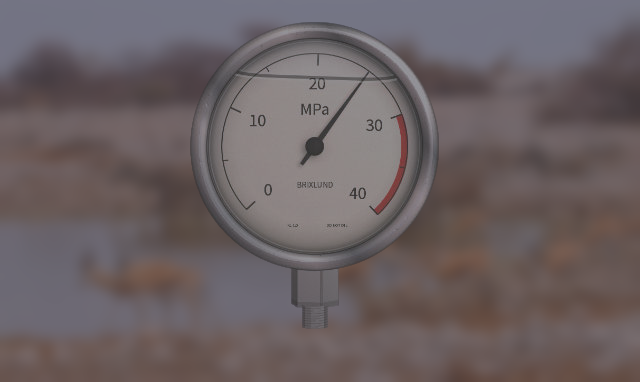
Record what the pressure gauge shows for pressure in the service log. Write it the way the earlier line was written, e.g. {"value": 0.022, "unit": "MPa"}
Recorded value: {"value": 25, "unit": "MPa"}
